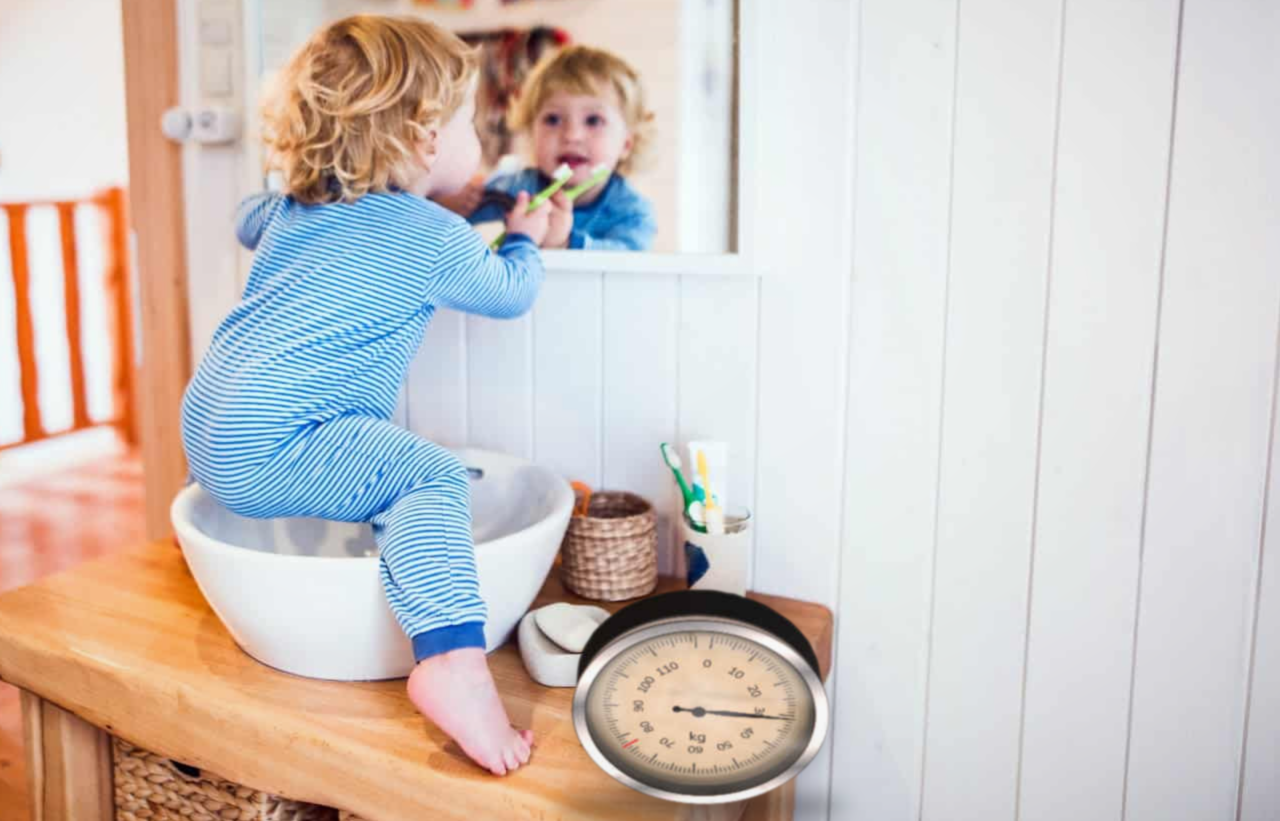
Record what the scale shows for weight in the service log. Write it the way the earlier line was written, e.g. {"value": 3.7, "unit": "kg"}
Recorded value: {"value": 30, "unit": "kg"}
